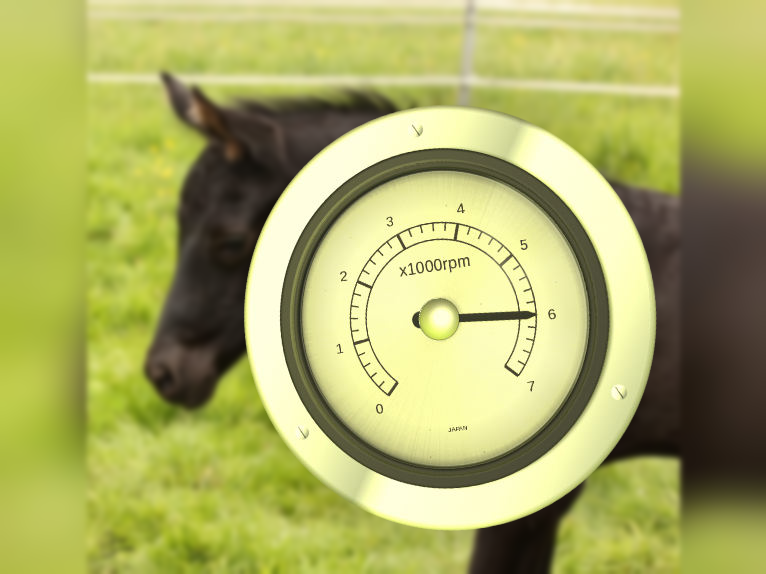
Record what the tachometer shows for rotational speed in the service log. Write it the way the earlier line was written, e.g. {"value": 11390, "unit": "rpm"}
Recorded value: {"value": 6000, "unit": "rpm"}
